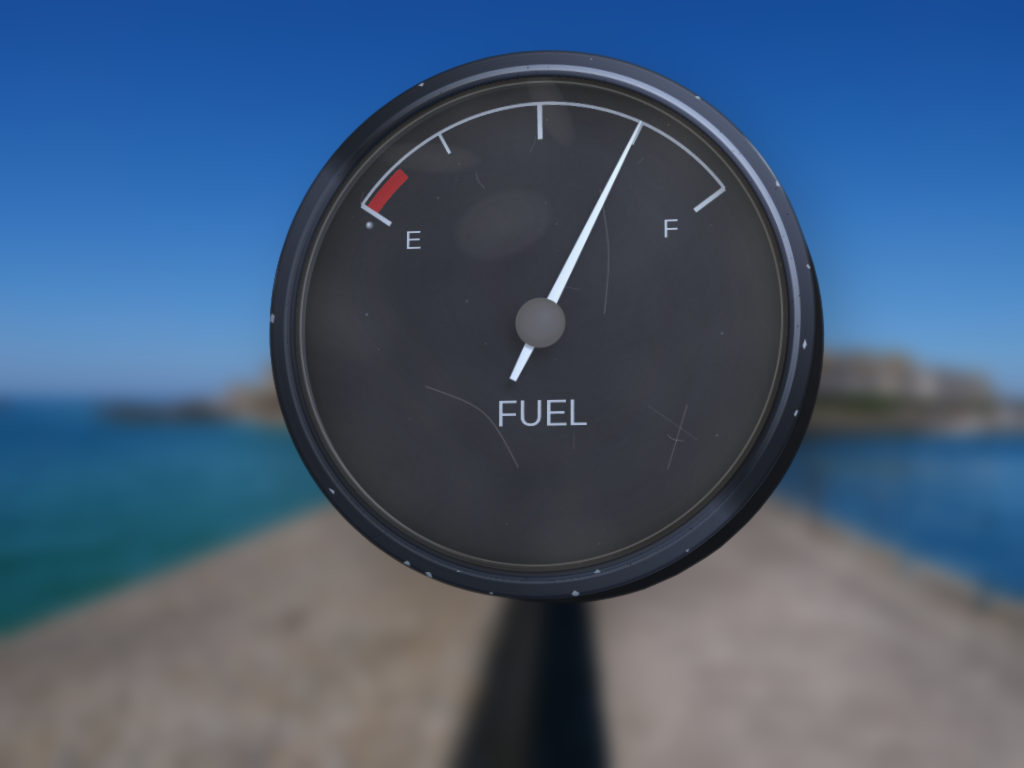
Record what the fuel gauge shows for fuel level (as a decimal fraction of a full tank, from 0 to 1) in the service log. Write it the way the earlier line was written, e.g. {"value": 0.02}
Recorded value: {"value": 0.75}
